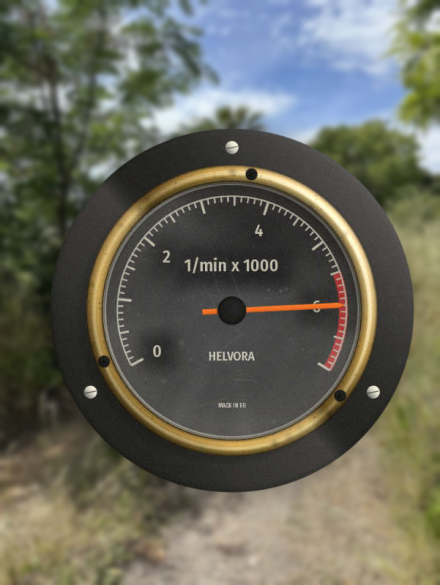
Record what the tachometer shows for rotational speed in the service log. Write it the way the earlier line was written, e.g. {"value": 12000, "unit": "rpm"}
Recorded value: {"value": 6000, "unit": "rpm"}
